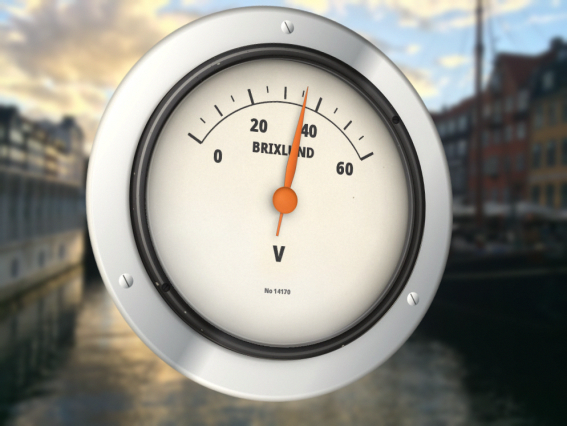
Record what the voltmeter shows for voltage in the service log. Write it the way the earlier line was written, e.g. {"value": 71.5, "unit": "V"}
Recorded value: {"value": 35, "unit": "V"}
